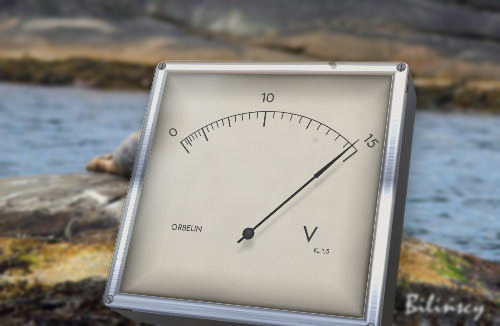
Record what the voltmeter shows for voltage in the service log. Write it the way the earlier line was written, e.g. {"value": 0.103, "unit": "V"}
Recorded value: {"value": 14.75, "unit": "V"}
